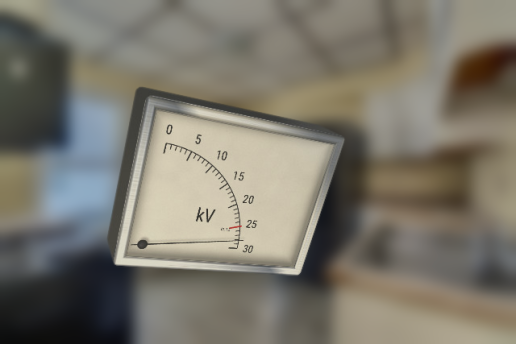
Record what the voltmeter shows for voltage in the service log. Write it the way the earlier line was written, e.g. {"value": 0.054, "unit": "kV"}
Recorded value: {"value": 28, "unit": "kV"}
